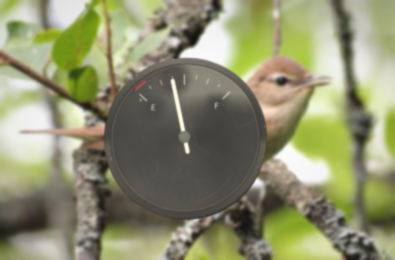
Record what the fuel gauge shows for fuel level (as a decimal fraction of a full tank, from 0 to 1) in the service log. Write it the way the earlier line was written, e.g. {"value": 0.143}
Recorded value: {"value": 0.375}
